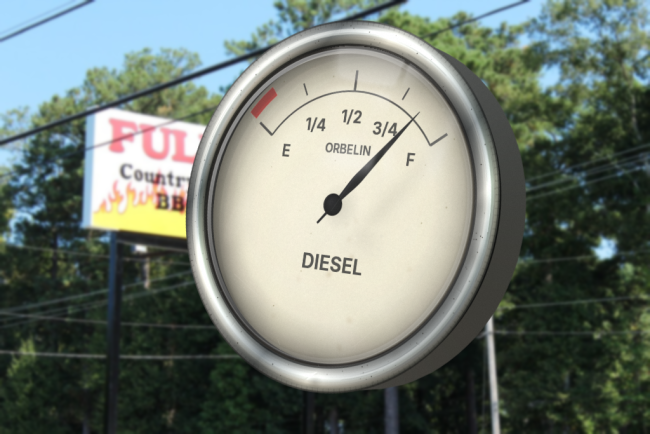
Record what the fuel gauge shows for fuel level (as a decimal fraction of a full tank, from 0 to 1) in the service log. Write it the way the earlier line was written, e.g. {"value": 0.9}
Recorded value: {"value": 0.875}
